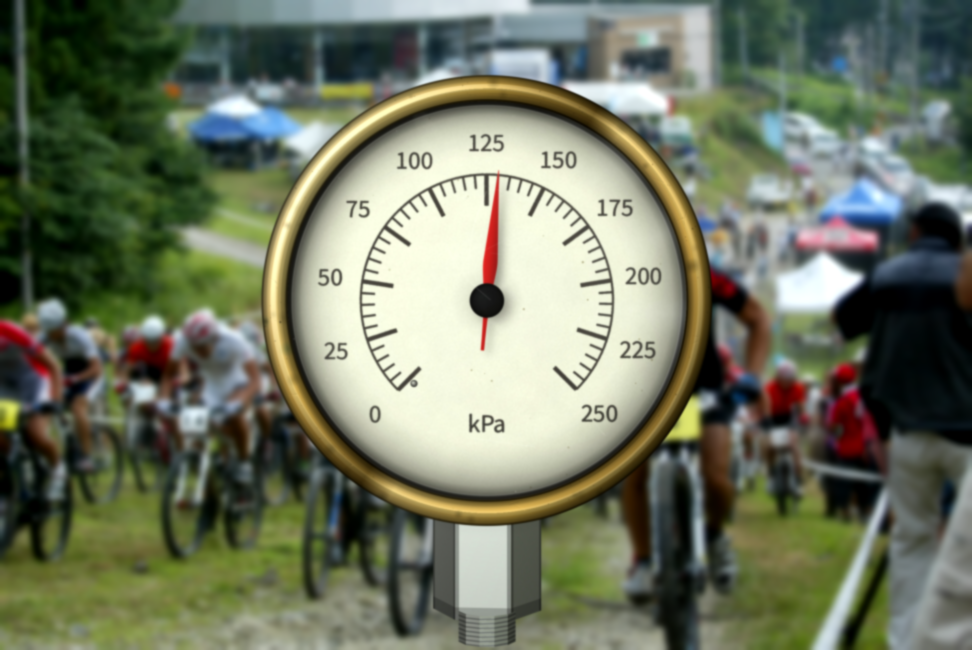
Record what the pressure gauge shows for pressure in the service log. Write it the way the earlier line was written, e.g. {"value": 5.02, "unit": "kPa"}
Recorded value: {"value": 130, "unit": "kPa"}
